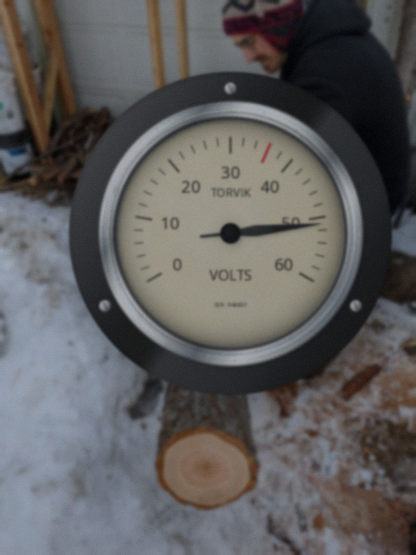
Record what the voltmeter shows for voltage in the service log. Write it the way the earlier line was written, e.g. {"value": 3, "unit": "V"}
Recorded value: {"value": 51, "unit": "V"}
